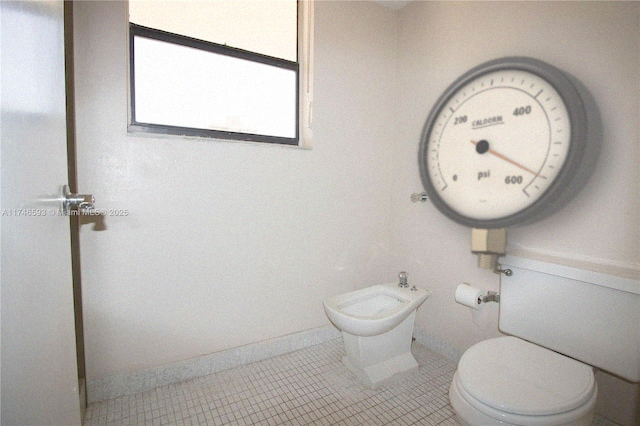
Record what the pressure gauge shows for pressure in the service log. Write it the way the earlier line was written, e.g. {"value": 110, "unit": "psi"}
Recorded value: {"value": 560, "unit": "psi"}
